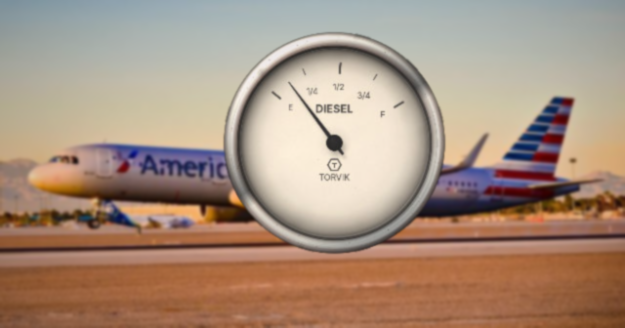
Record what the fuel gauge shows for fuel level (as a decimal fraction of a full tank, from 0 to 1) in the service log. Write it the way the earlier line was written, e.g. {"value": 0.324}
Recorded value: {"value": 0.125}
